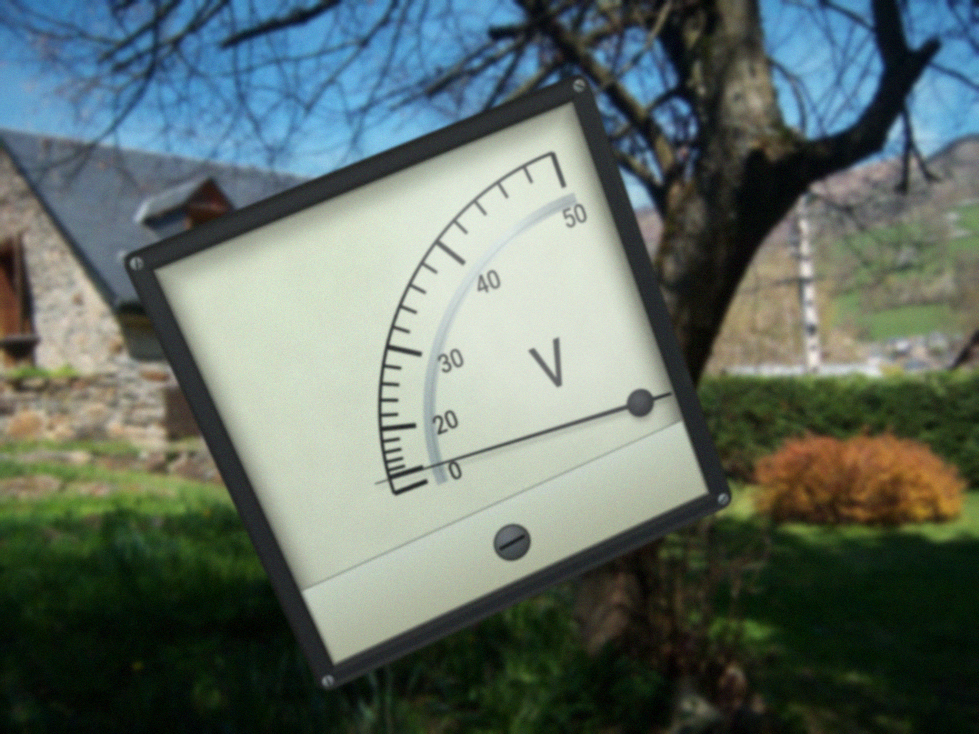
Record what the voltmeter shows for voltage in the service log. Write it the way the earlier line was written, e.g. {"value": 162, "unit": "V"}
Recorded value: {"value": 10, "unit": "V"}
